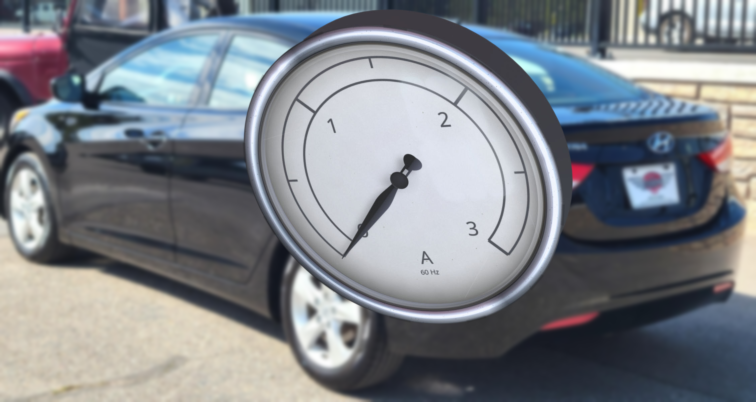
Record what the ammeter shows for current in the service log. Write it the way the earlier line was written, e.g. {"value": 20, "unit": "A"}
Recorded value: {"value": 0, "unit": "A"}
